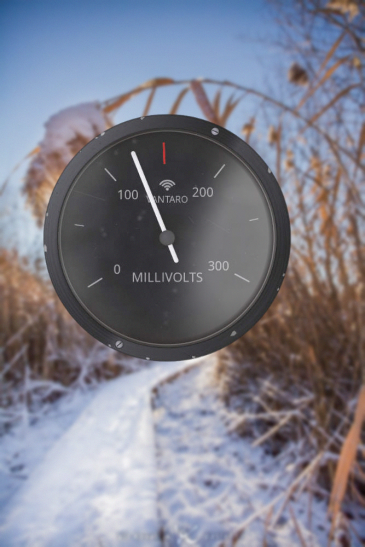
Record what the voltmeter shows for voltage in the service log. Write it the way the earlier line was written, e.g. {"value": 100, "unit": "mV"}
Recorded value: {"value": 125, "unit": "mV"}
